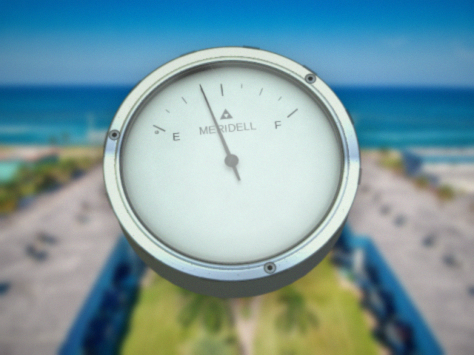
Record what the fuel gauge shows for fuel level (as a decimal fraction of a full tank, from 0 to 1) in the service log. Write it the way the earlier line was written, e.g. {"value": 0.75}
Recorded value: {"value": 0.375}
